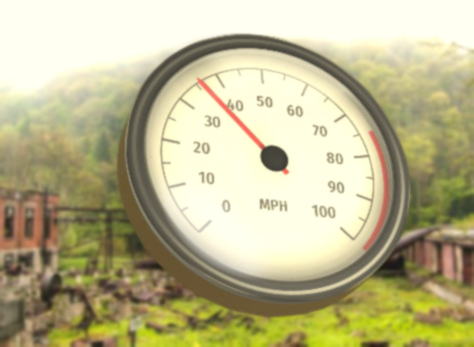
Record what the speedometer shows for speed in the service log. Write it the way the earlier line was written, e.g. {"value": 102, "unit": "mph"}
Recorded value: {"value": 35, "unit": "mph"}
